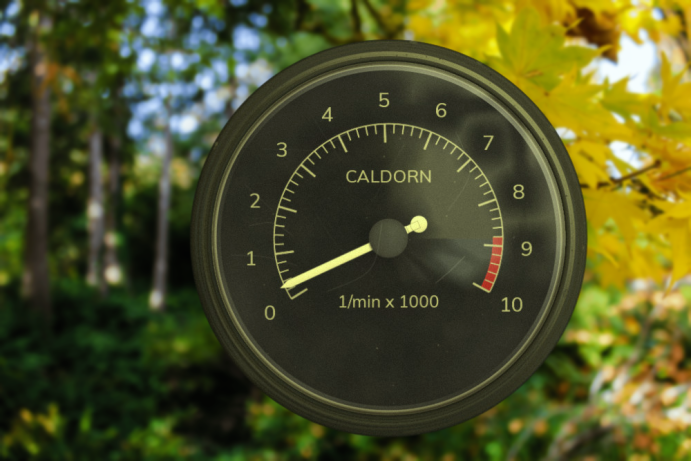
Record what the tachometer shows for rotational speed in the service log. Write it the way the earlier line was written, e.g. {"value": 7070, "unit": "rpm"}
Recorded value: {"value": 300, "unit": "rpm"}
